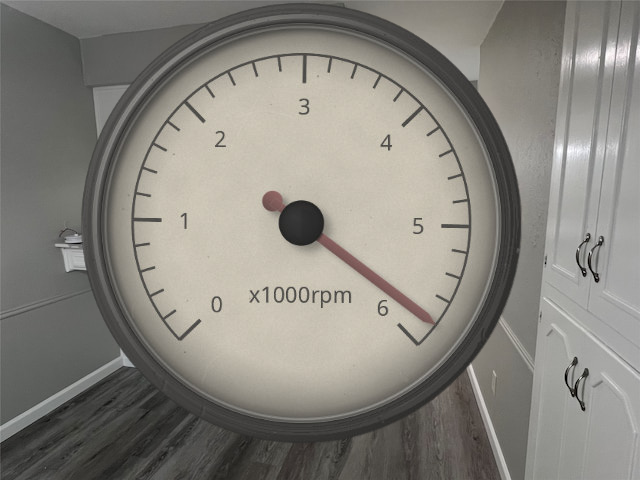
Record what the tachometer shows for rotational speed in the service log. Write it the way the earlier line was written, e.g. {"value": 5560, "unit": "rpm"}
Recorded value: {"value": 5800, "unit": "rpm"}
